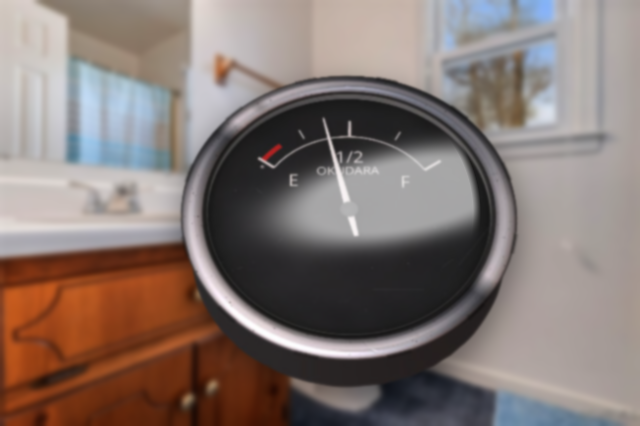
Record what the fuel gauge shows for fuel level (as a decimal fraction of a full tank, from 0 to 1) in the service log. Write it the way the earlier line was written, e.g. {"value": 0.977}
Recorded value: {"value": 0.375}
